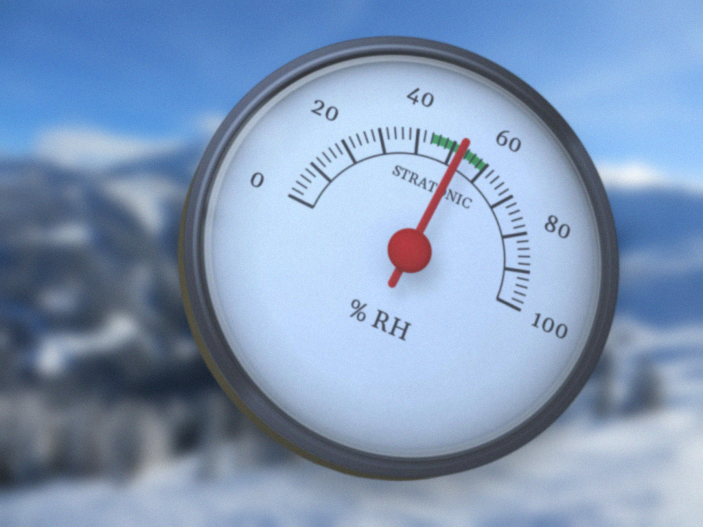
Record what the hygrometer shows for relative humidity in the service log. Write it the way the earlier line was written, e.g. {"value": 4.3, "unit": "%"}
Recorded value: {"value": 52, "unit": "%"}
